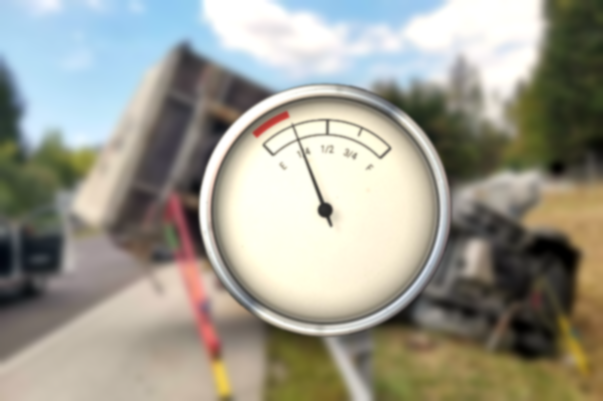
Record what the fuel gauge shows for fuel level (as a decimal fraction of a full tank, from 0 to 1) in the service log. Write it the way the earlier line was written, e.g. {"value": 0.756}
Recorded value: {"value": 0.25}
